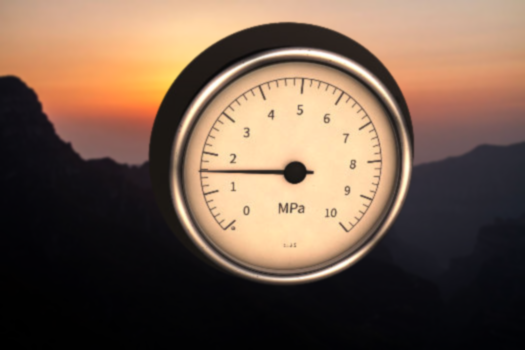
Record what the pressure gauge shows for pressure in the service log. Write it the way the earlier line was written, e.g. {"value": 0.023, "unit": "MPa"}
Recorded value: {"value": 1.6, "unit": "MPa"}
